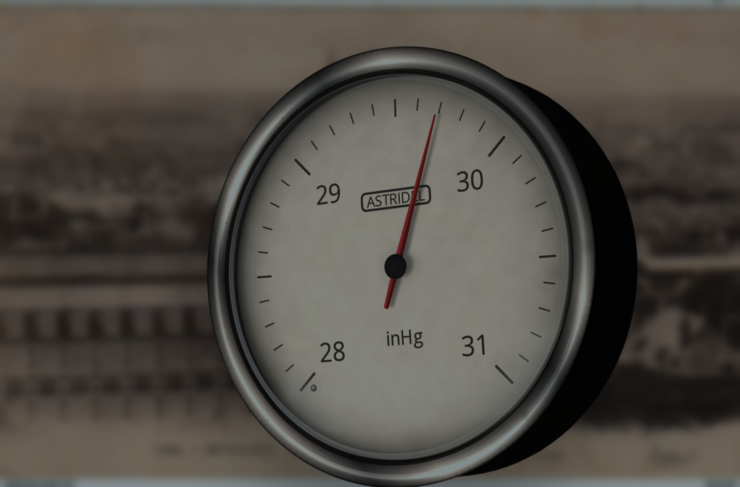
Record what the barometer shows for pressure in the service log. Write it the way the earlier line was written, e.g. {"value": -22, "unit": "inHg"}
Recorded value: {"value": 29.7, "unit": "inHg"}
